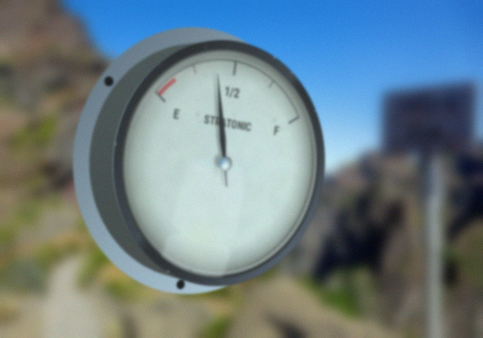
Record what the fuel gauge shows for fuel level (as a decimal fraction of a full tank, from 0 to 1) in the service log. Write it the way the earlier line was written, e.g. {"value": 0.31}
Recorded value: {"value": 0.375}
